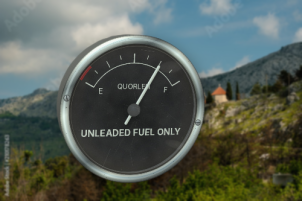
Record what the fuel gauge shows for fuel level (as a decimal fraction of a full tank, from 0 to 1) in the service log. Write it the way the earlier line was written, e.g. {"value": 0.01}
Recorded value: {"value": 0.75}
